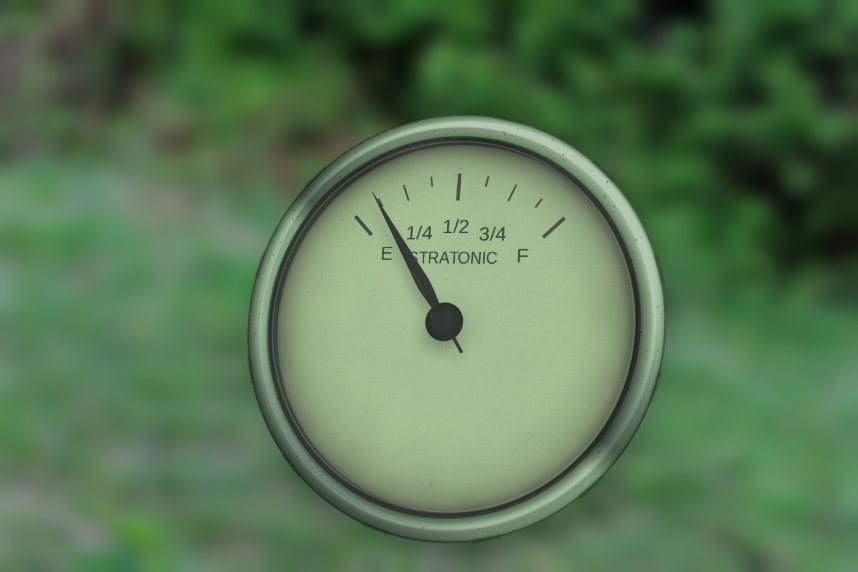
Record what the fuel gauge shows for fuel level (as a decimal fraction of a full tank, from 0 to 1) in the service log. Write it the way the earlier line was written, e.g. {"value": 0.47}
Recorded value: {"value": 0.125}
